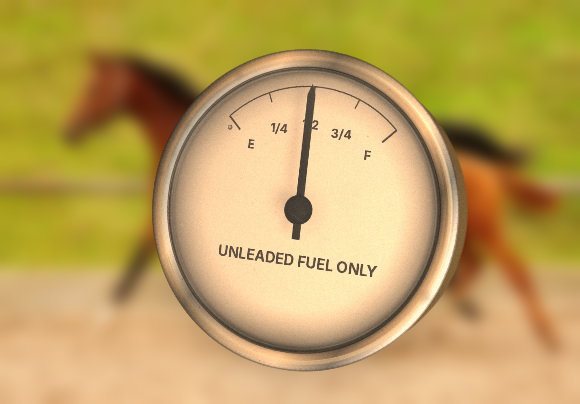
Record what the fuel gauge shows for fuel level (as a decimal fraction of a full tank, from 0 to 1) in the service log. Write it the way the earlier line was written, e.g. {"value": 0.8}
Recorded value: {"value": 0.5}
